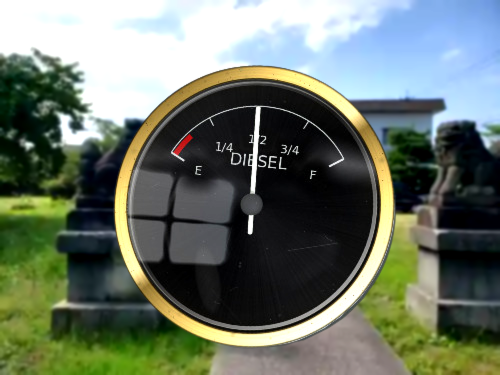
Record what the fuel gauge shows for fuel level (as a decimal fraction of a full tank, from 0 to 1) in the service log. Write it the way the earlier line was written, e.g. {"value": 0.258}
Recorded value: {"value": 0.5}
